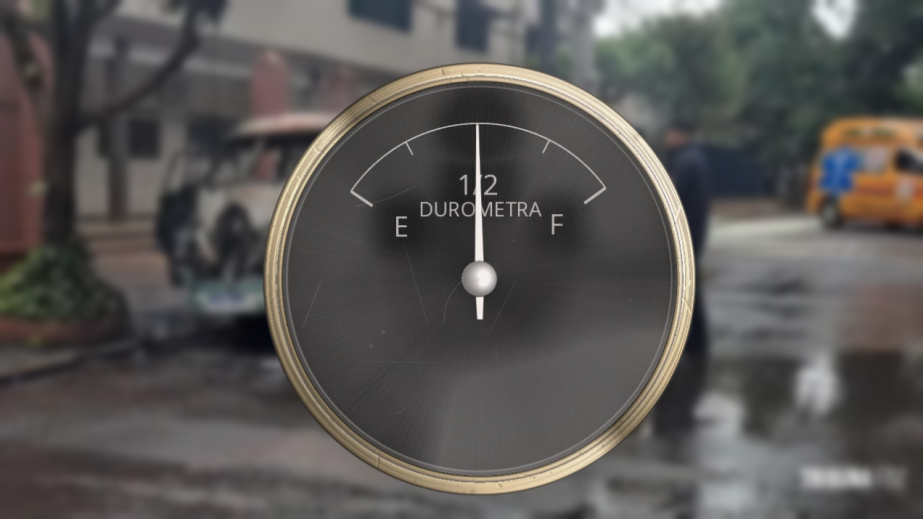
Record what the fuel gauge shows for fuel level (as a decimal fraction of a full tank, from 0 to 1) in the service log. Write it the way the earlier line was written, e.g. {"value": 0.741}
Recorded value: {"value": 0.5}
